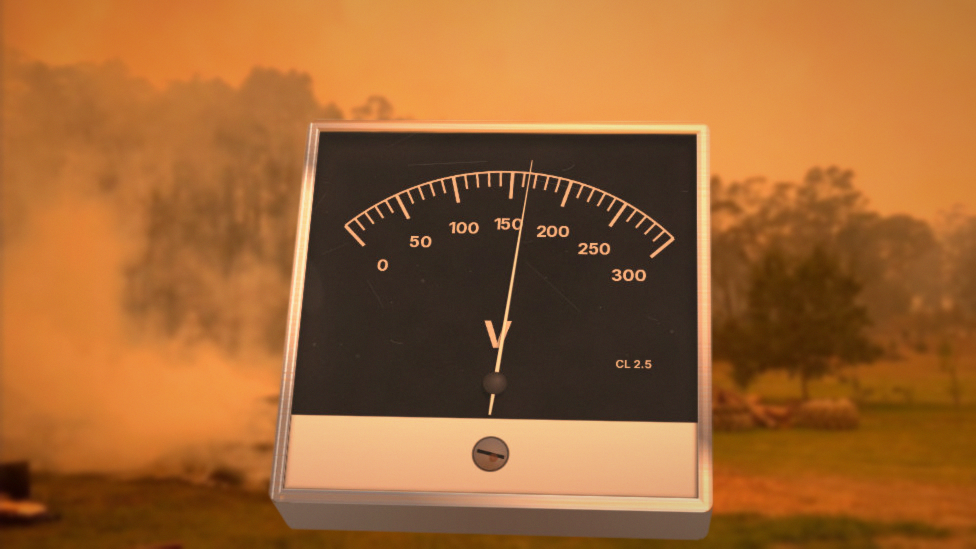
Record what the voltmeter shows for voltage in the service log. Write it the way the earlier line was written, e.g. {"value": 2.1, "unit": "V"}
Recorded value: {"value": 165, "unit": "V"}
